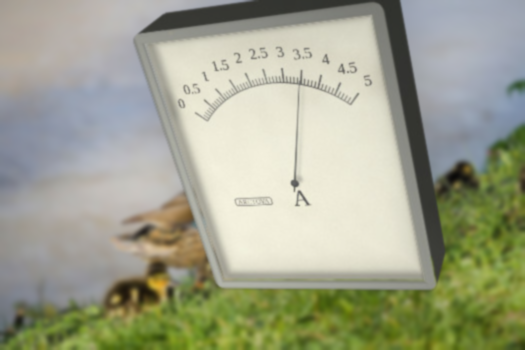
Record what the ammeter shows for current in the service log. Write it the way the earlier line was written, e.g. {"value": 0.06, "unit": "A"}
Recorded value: {"value": 3.5, "unit": "A"}
